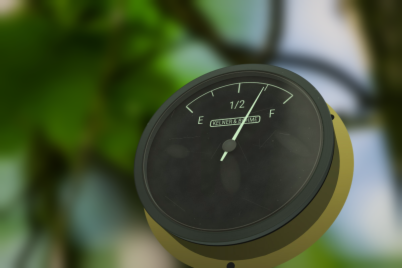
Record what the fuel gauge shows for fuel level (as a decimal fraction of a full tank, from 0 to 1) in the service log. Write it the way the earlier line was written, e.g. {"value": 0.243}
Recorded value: {"value": 0.75}
